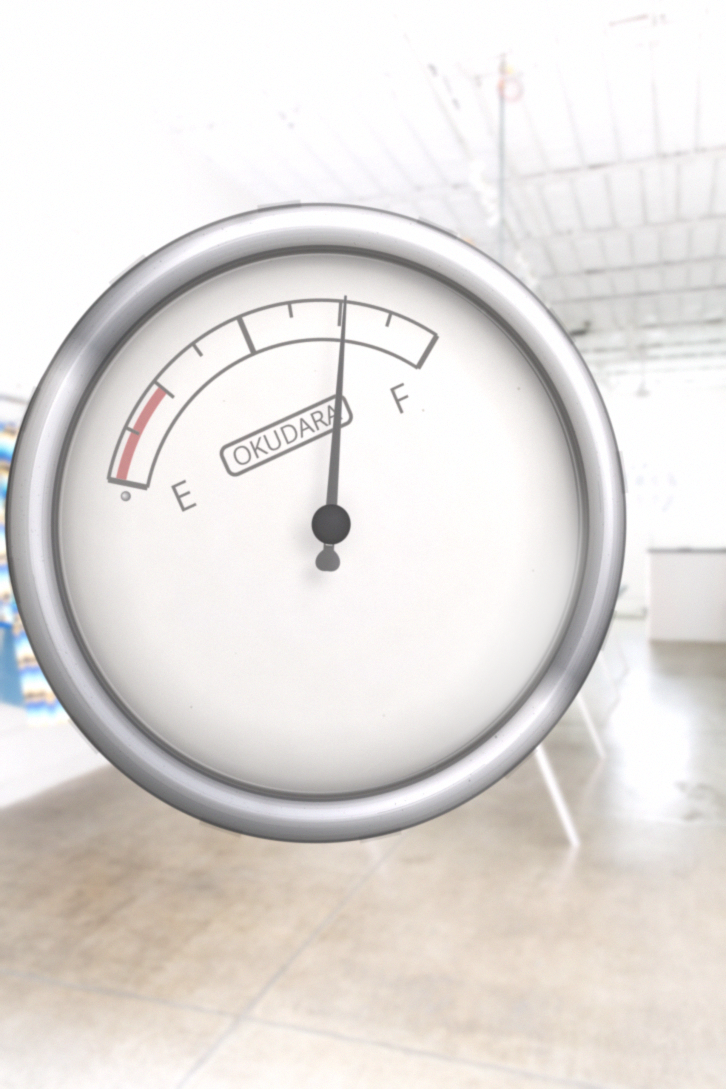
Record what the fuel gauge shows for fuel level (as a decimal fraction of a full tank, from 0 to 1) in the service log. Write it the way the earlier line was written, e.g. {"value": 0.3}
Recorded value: {"value": 0.75}
